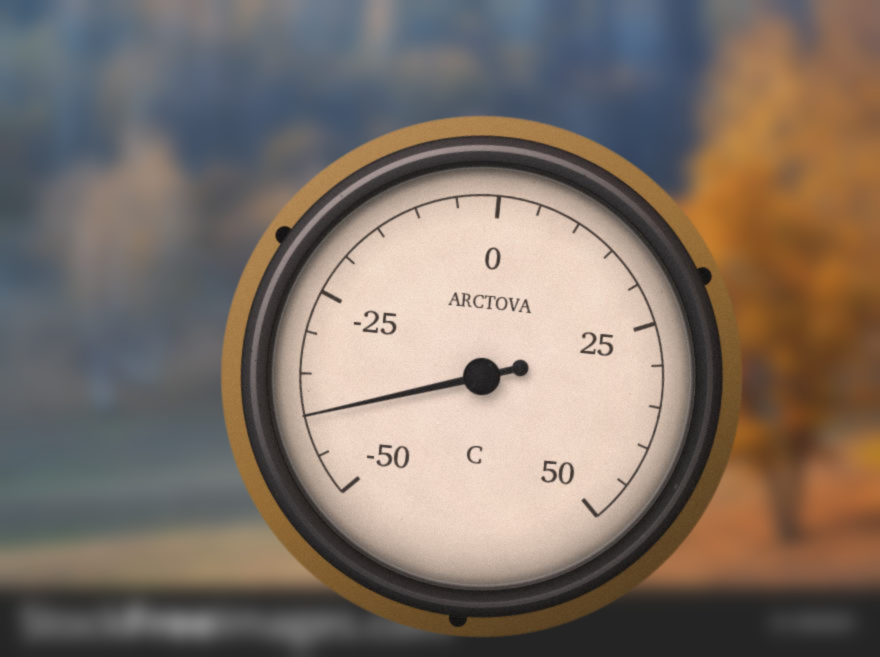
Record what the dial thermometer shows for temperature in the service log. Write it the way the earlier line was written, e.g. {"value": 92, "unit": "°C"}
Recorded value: {"value": -40, "unit": "°C"}
